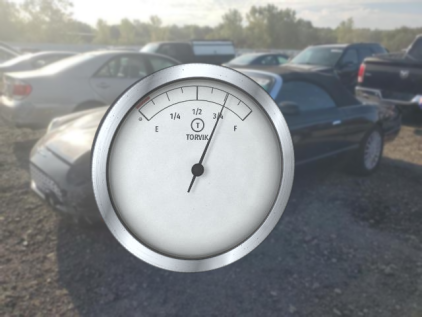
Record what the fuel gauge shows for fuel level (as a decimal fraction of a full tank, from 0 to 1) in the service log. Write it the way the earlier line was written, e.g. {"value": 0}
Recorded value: {"value": 0.75}
